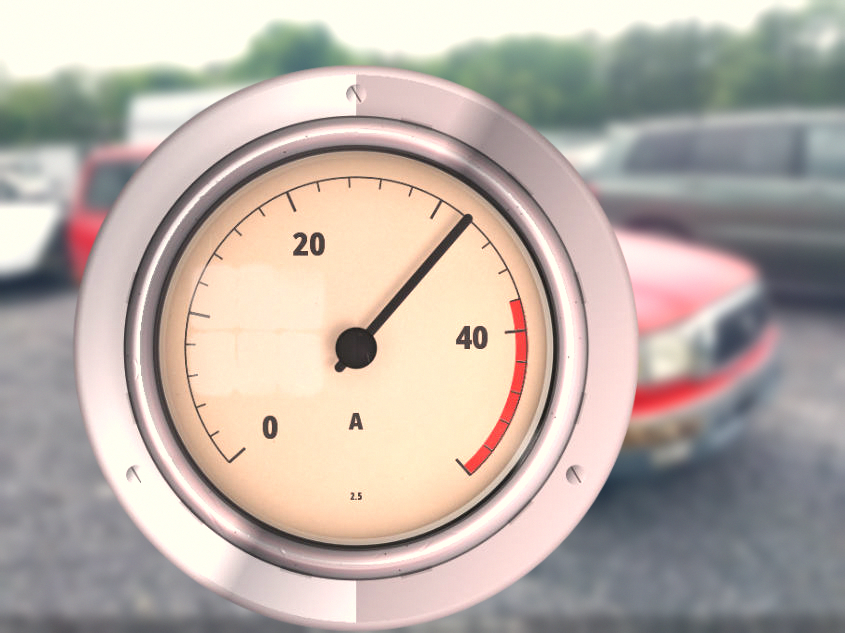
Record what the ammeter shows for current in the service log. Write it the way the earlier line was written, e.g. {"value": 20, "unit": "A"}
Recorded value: {"value": 32, "unit": "A"}
